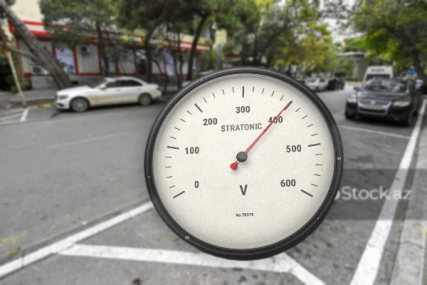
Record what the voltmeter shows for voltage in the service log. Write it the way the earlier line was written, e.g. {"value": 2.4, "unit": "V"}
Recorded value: {"value": 400, "unit": "V"}
